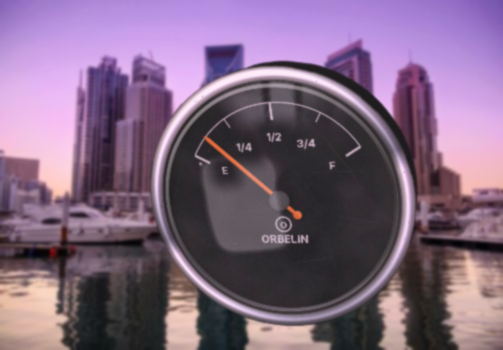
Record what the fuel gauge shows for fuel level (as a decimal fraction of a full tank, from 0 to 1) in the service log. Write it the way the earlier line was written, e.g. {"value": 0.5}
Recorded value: {"value": 0.125}
